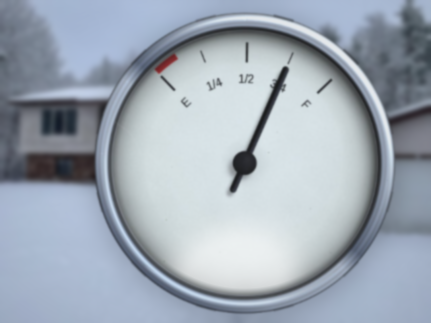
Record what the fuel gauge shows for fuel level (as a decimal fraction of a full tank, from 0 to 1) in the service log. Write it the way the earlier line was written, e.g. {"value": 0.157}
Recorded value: {"value": 0.75}
